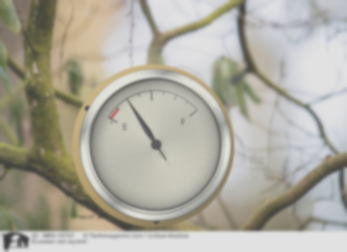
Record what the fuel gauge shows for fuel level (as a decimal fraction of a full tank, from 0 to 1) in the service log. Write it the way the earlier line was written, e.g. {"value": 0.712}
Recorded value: {"value": 0.25}
